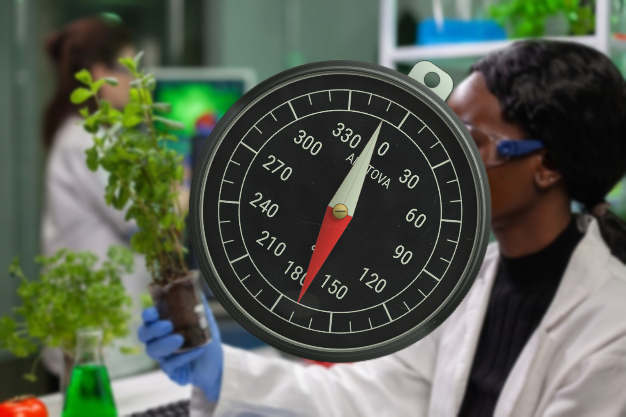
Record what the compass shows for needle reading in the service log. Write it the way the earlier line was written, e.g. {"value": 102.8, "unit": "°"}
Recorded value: {"value": 170, "unit": "°"}
